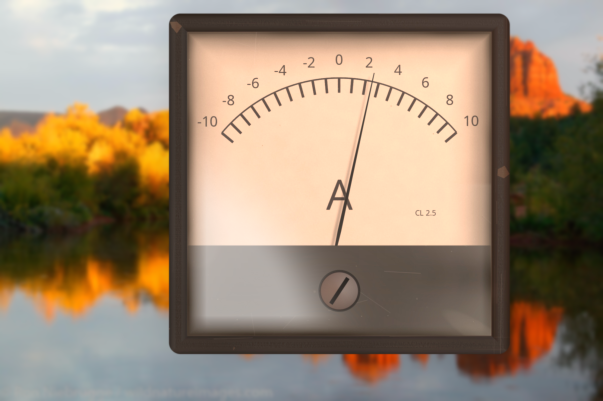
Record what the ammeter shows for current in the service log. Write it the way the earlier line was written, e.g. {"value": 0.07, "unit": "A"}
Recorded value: {"value": 2.5, "unit": "A"}
